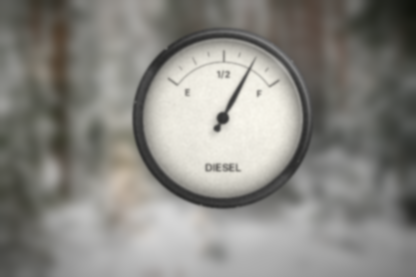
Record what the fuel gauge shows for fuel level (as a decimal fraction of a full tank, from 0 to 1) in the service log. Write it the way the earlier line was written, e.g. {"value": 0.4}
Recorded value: {"value": 0.75}
